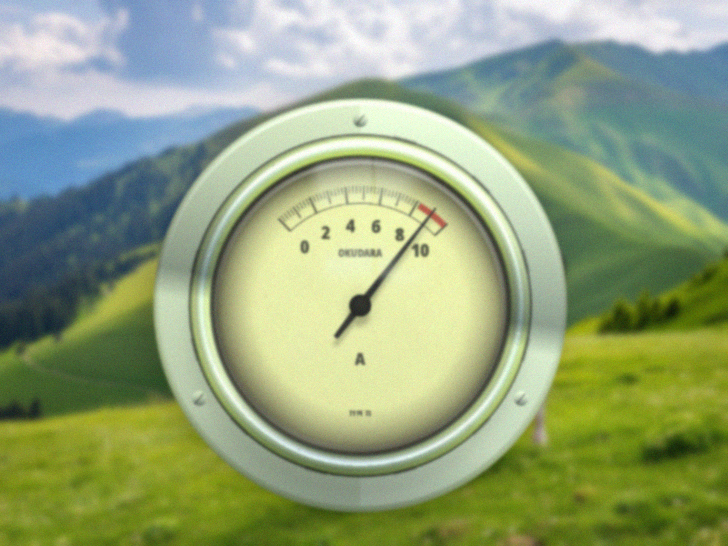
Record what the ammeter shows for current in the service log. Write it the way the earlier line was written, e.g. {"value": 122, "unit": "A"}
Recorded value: {"value": 9, "unit": "A"}
